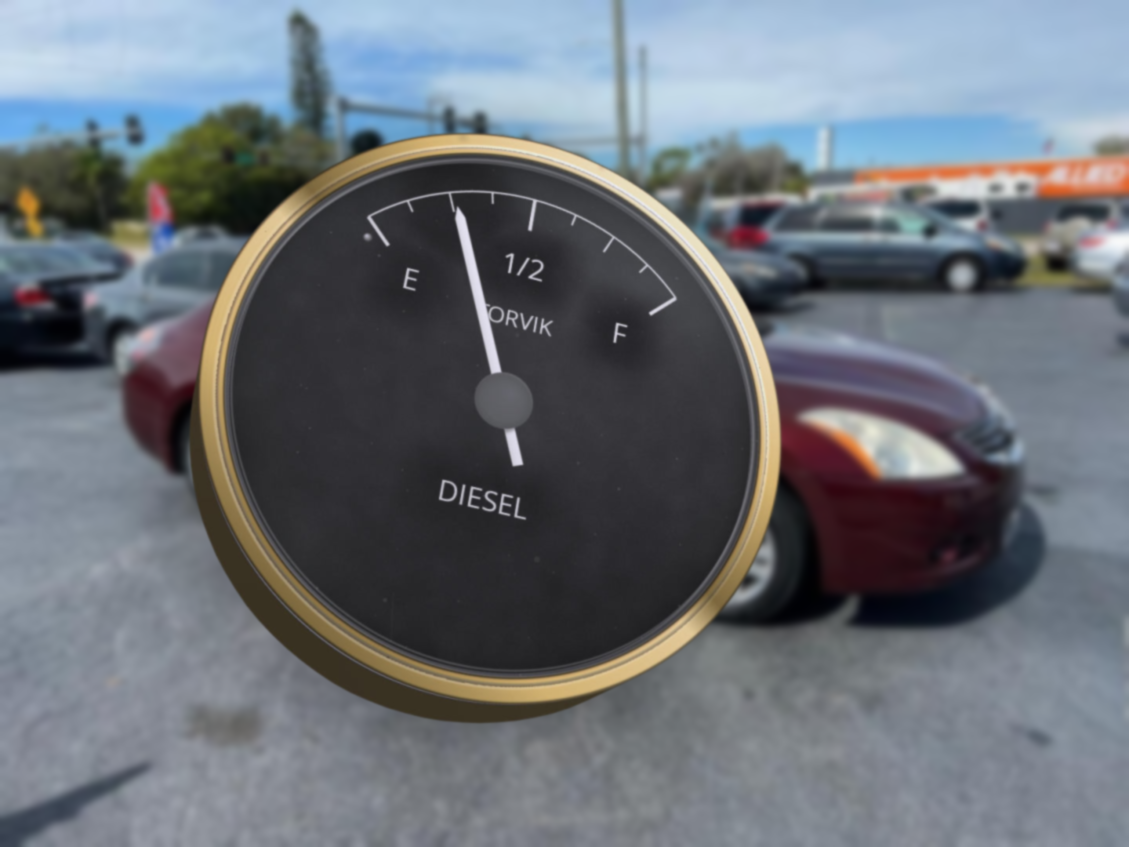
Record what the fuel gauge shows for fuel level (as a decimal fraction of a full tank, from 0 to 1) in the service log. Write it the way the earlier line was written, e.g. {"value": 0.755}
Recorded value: {"value": 0.25}
